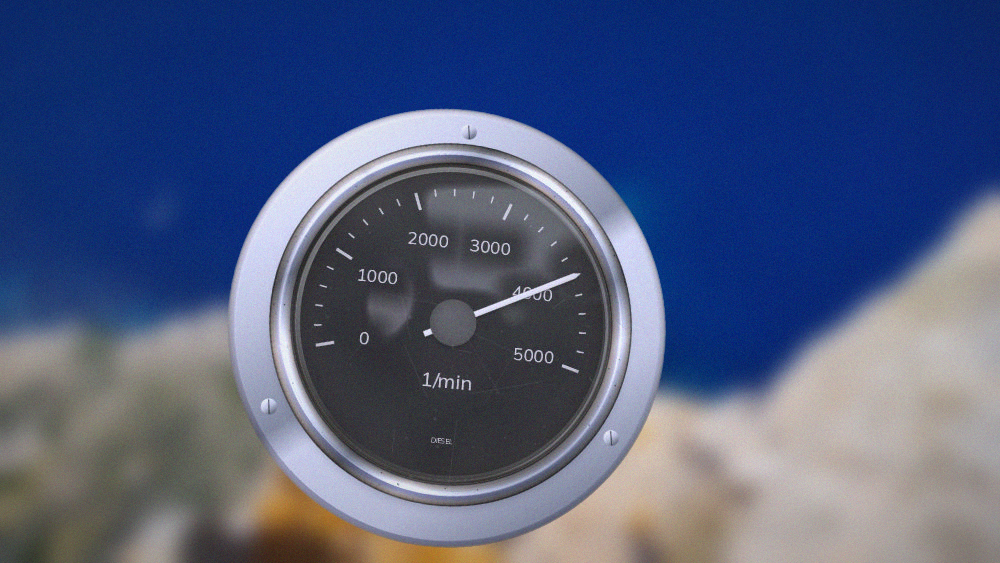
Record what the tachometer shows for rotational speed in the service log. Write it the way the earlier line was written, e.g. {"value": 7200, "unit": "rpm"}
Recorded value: {"value": 4000, "unit": "rpm"}
